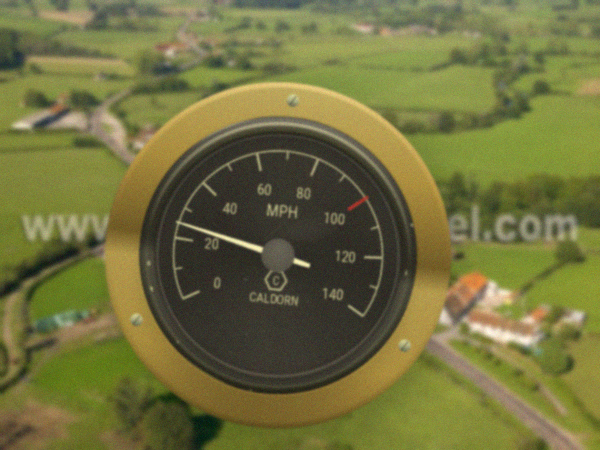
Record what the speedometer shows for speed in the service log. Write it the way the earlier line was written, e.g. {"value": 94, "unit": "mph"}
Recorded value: {"value": 25, "unit": "mph"}
